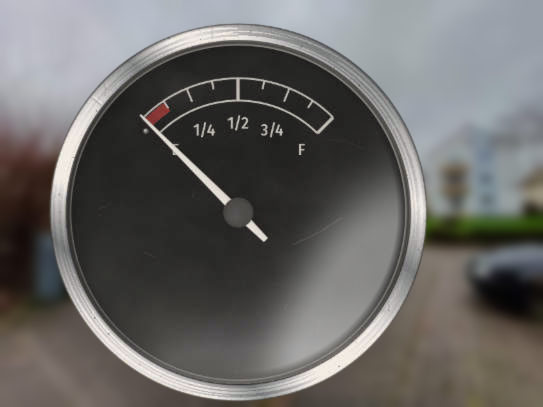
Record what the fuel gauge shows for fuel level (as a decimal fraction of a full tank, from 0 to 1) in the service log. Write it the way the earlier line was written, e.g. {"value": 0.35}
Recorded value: {"value": 0}
